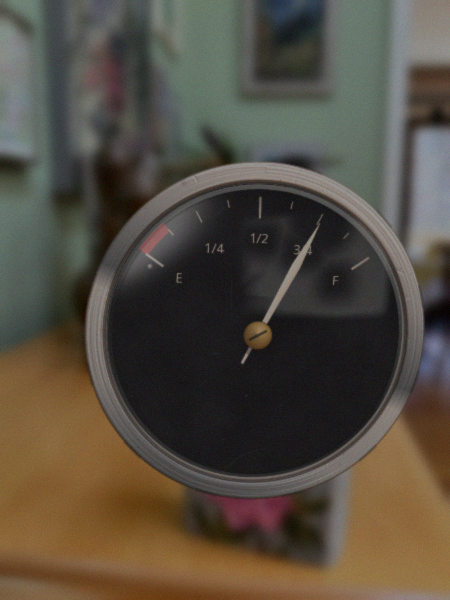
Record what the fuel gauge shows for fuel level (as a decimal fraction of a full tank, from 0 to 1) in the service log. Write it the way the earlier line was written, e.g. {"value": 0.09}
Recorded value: {"value": 0.75}
